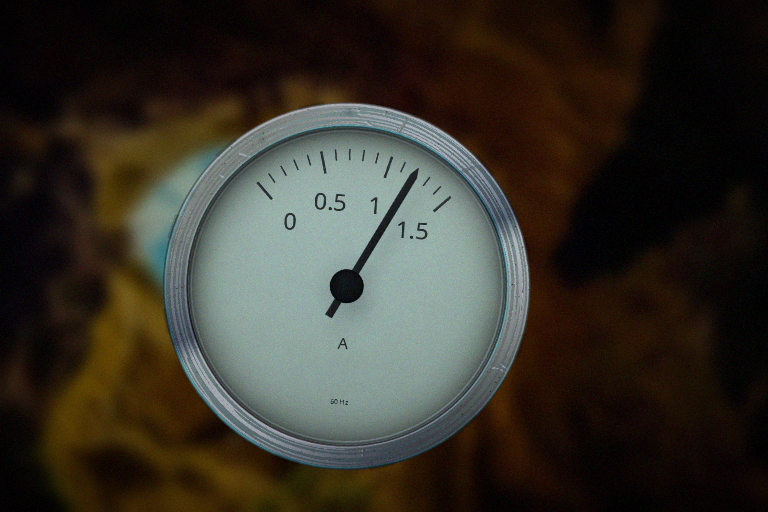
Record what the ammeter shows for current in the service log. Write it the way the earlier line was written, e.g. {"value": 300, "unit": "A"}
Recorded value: {"value": 1.2, "unit": "A"}
